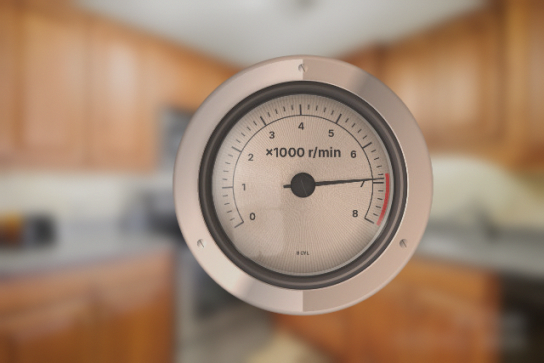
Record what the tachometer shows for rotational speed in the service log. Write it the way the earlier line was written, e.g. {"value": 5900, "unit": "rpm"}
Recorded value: {"value": 6900, "unit": "rpm"}
